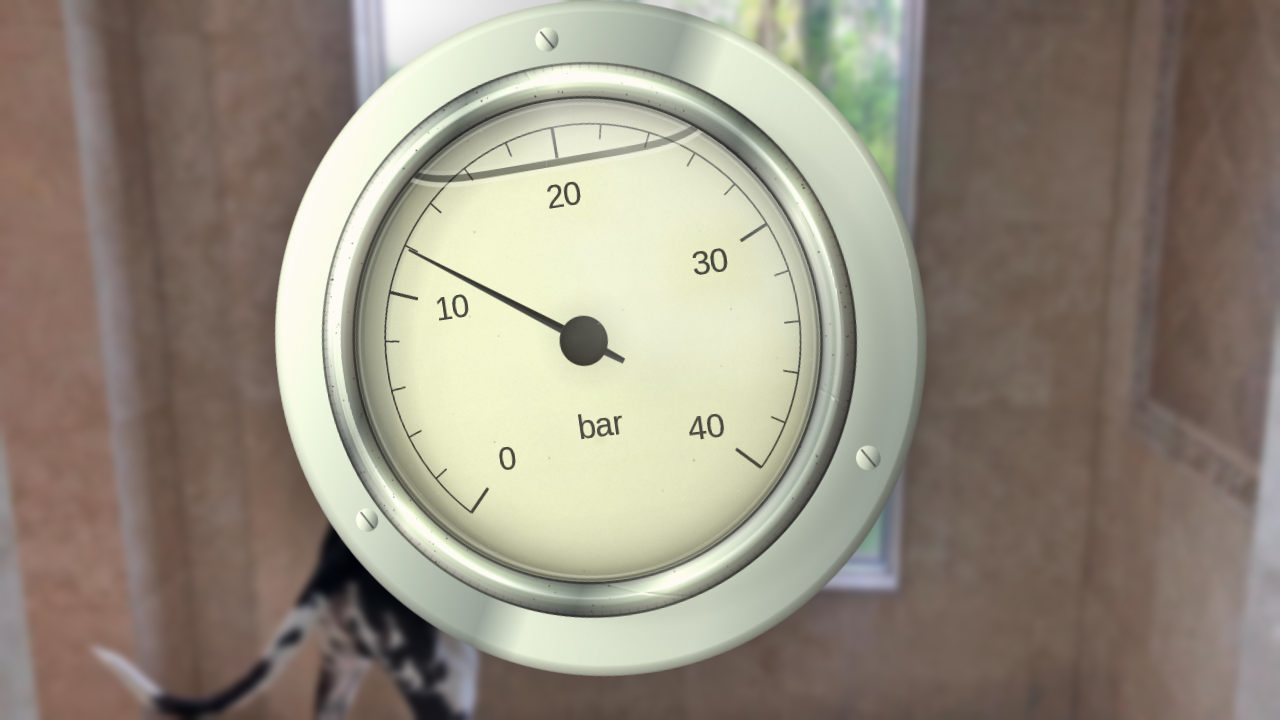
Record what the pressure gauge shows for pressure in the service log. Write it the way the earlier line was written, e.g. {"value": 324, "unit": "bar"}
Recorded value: {"value": 12, "unit": "bar"}
